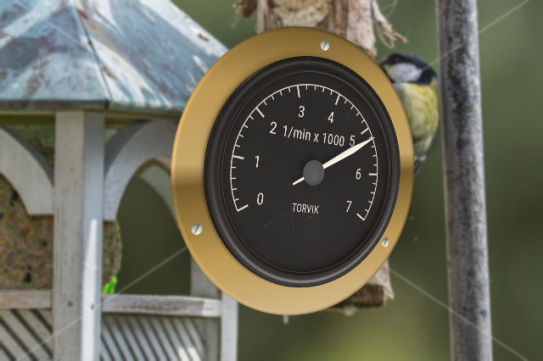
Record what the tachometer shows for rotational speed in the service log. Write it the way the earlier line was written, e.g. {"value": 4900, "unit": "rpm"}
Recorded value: {"value": 5200, "unit": "rpm"}
